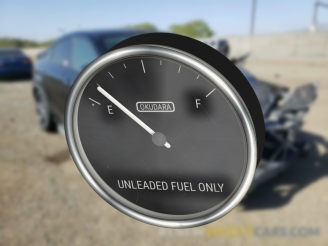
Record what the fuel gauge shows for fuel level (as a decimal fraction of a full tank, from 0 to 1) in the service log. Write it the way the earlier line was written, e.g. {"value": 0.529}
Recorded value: {"value": 0.125}
